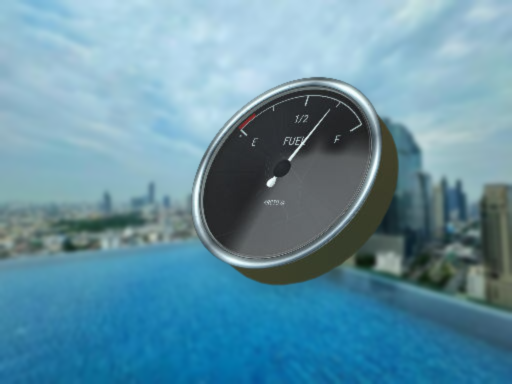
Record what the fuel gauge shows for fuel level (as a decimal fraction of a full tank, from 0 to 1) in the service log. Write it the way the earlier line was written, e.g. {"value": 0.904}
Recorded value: {"value": 0.75}
